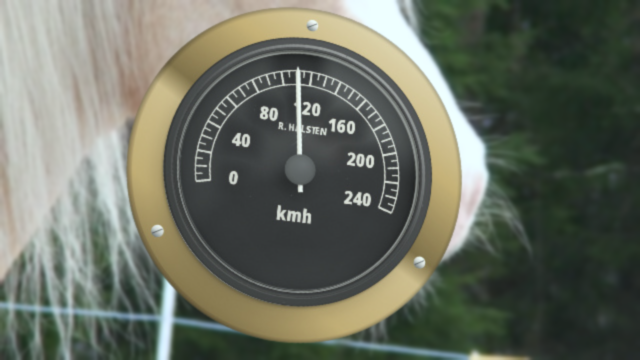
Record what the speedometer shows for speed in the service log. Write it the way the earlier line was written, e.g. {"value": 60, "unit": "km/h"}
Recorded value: {"value": 110, "unit": "km/h"}
